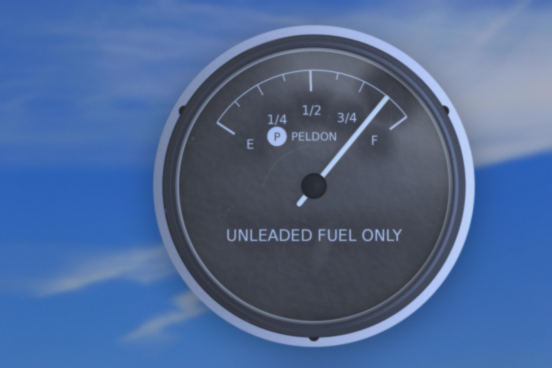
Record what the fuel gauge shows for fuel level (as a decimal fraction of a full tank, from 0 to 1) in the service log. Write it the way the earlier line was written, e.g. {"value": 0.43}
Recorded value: {"value": 0.875}
